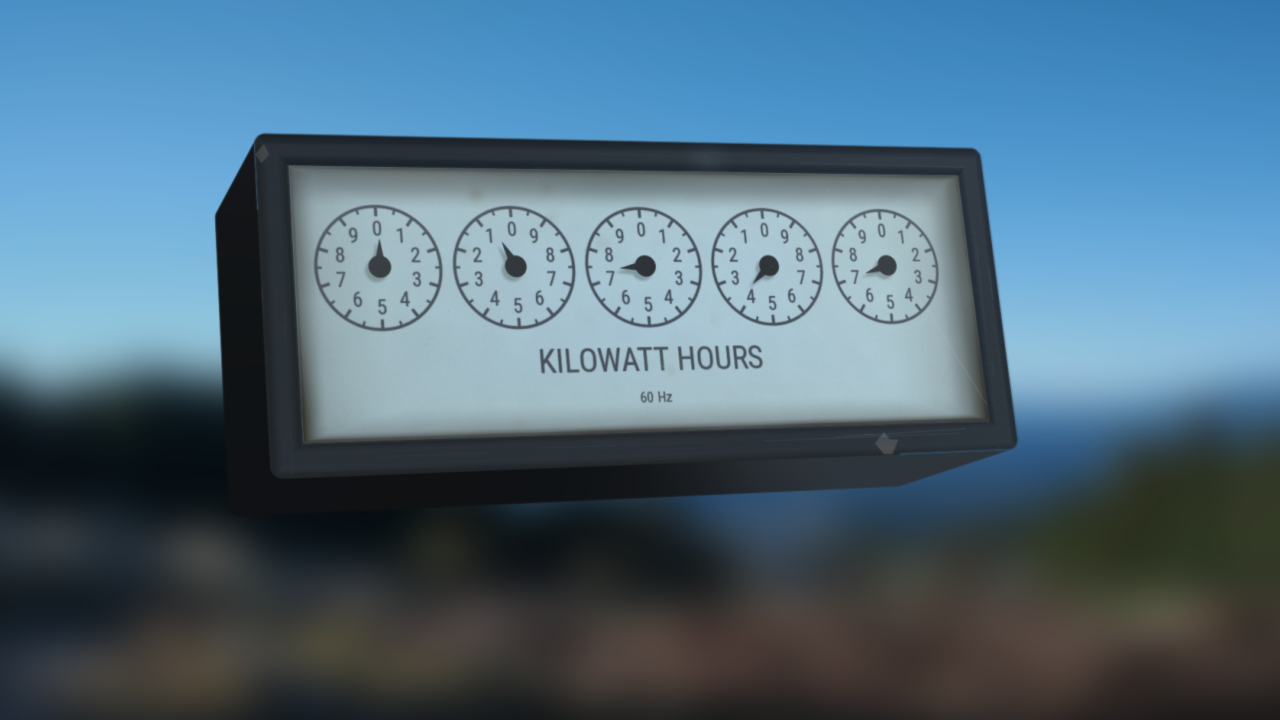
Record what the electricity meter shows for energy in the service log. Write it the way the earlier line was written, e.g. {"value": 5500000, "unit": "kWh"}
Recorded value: {"value": 737, "unit": "kWh"}
